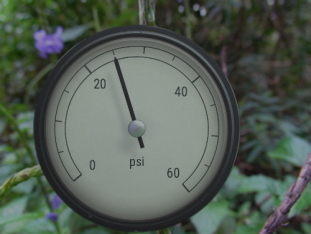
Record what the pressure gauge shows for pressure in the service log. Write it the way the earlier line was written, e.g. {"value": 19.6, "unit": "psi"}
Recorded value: {"value": 25, "unit": "psi"}
